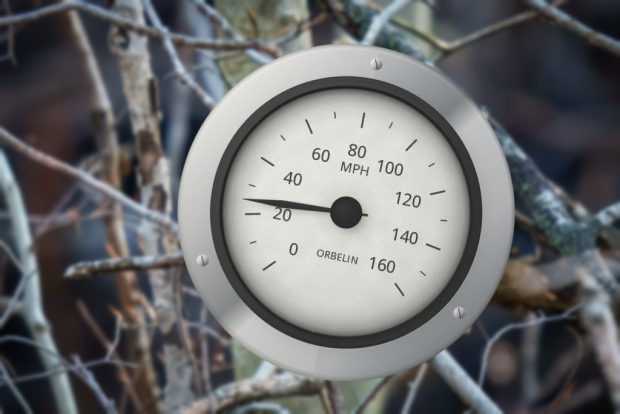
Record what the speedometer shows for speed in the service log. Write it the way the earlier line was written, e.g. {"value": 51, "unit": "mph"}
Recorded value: {"value": 25, "unit": "mph"}
